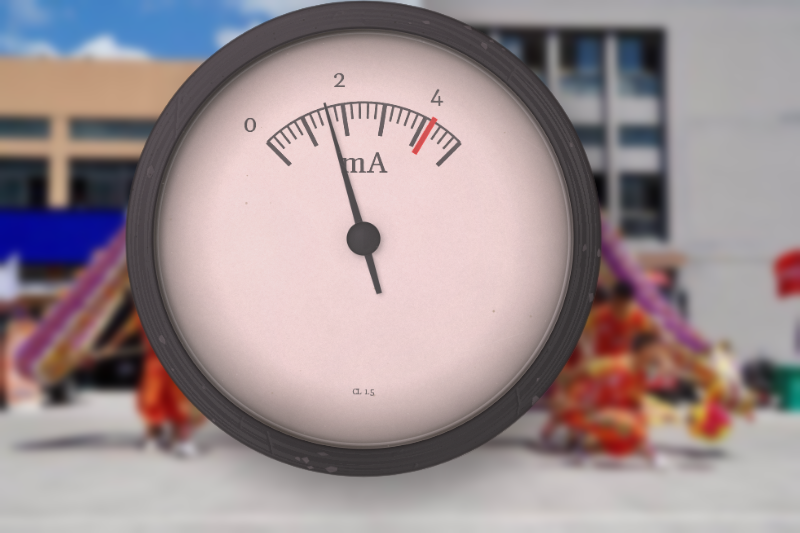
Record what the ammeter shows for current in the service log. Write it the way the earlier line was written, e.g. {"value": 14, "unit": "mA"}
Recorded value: {"value": 1.6, "unit": "mA"}
